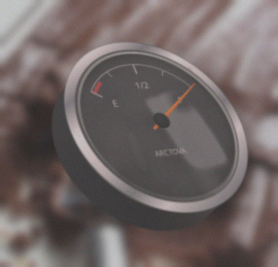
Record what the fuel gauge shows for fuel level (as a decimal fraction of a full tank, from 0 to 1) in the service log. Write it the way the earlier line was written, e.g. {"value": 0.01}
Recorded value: {"value": 1}
